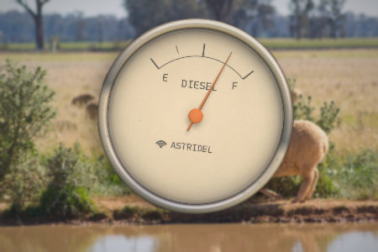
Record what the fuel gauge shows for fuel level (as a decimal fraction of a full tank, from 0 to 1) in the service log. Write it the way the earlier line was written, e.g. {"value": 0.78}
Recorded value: {"value": 0.75}
